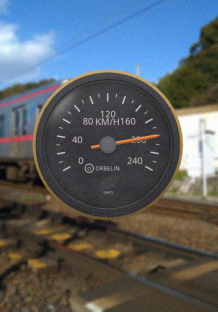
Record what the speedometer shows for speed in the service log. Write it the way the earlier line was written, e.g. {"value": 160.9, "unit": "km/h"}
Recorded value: {"value": 200, "unit": "km/h"}
